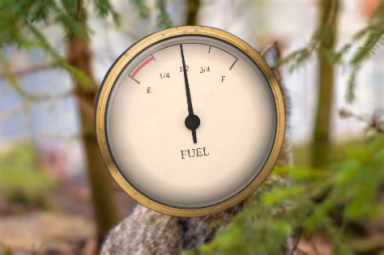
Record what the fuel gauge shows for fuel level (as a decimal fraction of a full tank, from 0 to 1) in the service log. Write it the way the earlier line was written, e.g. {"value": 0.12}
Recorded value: {"value": 0.5}
